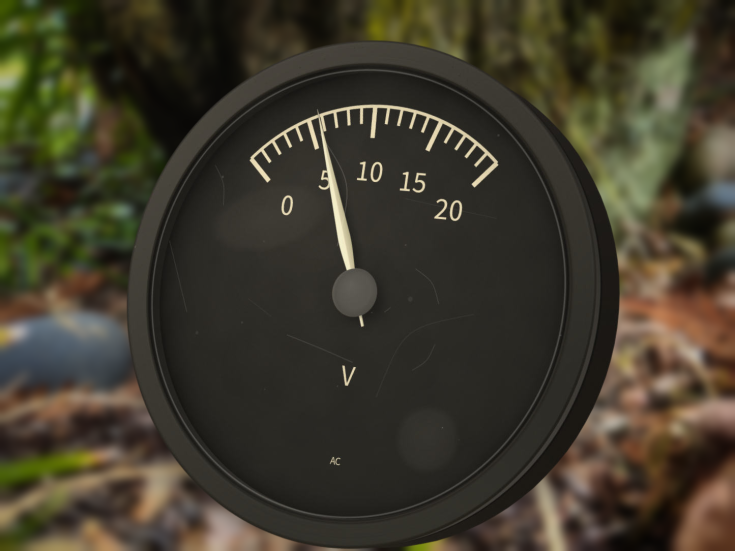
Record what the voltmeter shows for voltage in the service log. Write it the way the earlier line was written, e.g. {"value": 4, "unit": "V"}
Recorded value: {"value": 6, "unit": "V"}
